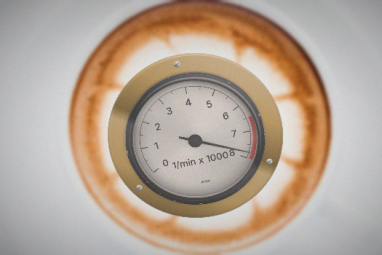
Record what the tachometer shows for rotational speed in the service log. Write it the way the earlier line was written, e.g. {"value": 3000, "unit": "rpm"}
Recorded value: {"value": 7750, "unit": "rpm"}
